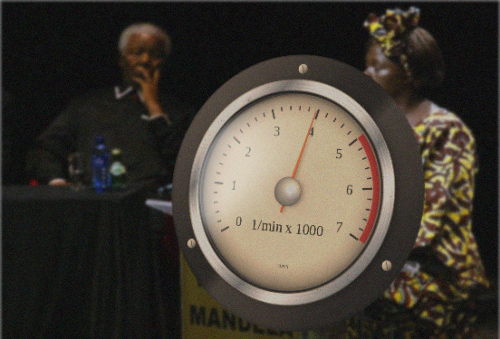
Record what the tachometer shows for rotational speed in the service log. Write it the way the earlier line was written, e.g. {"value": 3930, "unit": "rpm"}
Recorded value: {"value": 4000, "unit": "rpm"}
